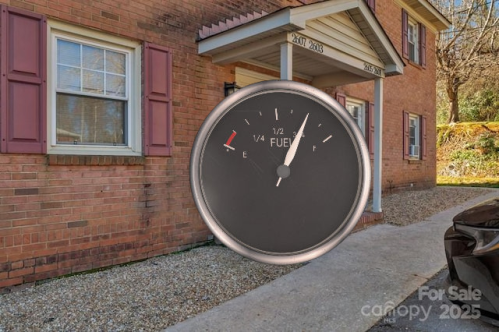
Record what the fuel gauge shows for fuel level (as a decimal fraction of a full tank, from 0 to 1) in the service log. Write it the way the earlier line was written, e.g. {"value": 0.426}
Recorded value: {"value": 0.75}
